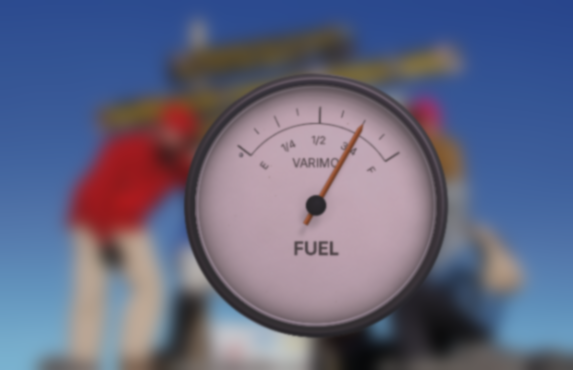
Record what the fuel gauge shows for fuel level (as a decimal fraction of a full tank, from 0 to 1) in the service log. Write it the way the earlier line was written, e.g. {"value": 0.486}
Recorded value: {"value": 0.75}
